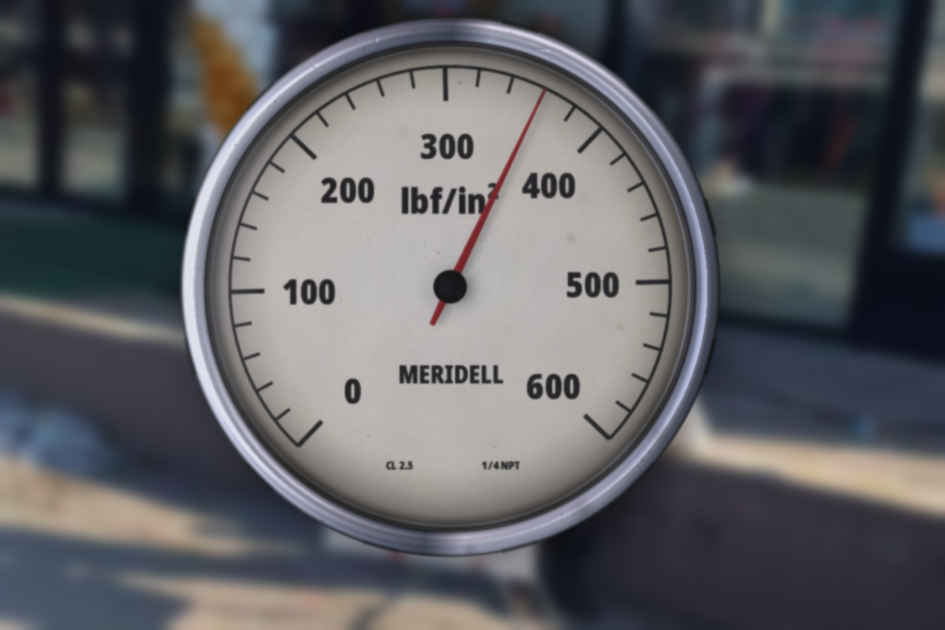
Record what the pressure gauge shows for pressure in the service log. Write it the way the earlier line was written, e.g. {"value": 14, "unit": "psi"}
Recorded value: {"value": 360, "unit": "psi"}
